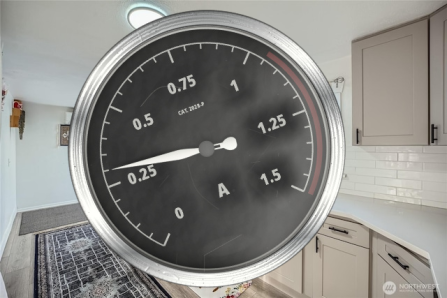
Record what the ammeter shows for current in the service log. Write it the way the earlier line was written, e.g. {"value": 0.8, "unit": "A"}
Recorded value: {"value": 0.3, "unit": "A"}
